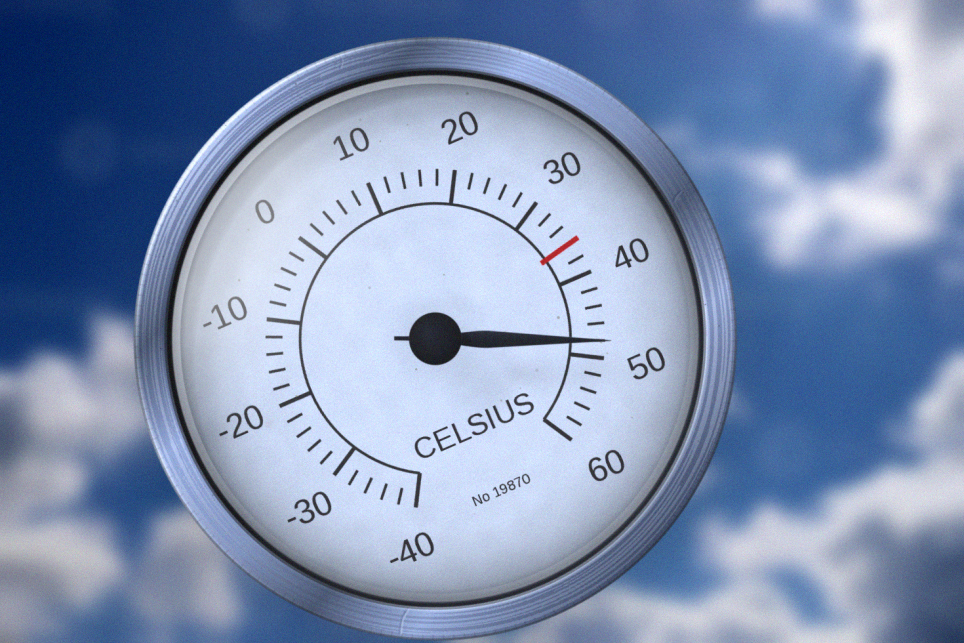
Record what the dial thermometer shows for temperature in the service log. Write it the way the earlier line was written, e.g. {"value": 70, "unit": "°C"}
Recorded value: {"value": 48, "unit": "°C"}
